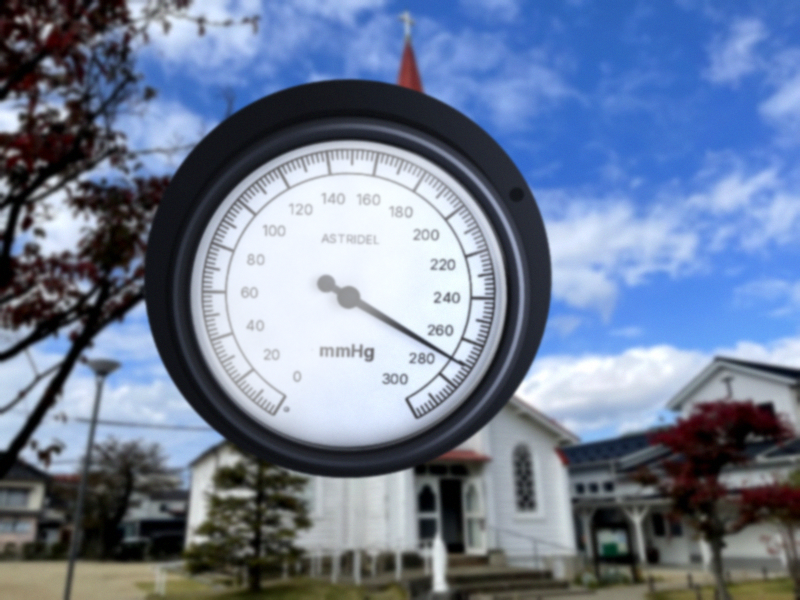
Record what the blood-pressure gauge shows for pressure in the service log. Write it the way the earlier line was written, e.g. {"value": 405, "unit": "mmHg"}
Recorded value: {"value": 270, "unit": "mmHg"}
